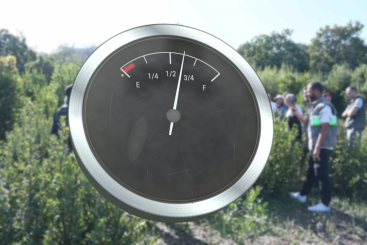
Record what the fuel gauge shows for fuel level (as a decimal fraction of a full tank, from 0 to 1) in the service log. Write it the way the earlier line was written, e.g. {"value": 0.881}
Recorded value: {"value": 0.625}
